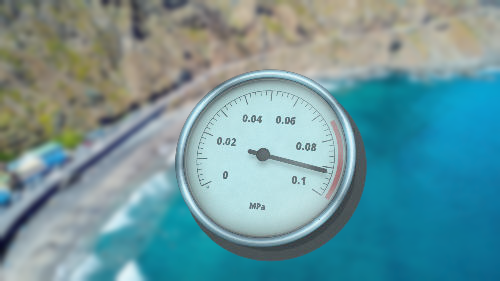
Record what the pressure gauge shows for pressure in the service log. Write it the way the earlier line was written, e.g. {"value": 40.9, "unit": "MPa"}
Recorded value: {"value": 0.092, "unit": "MPa"}
